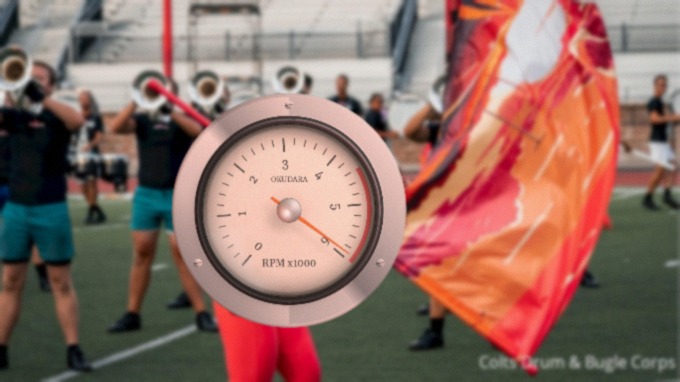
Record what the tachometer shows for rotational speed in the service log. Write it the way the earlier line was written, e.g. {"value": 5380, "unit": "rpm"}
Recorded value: {"value": 5900, "unit": "rpm"}
